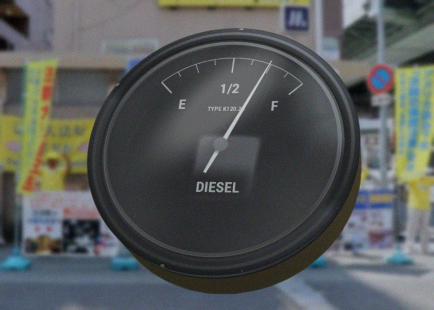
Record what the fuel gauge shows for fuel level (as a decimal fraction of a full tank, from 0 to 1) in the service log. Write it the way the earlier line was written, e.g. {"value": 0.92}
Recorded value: {"value": 0.75}
